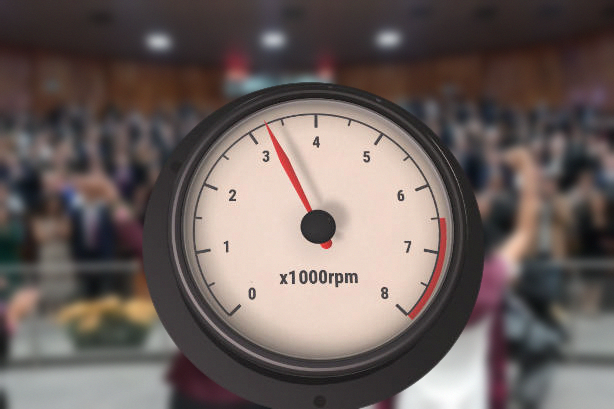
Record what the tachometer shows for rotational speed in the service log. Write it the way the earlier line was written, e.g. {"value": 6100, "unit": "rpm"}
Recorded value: {"value": 3250, "unit": "rpm"}
